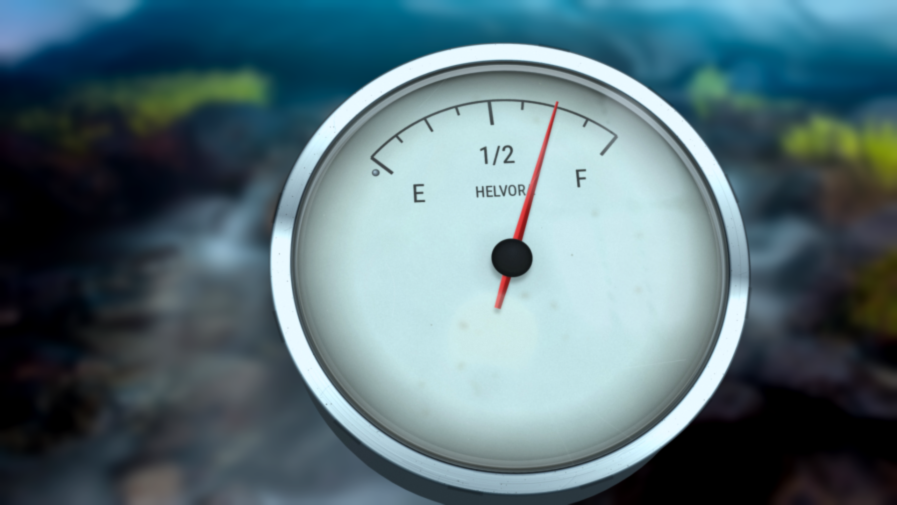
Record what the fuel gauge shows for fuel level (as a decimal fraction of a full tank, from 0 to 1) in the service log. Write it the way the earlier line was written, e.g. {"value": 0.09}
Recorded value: {"value": 0.75}
